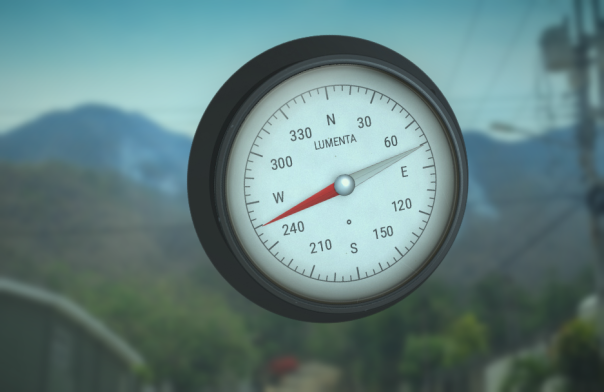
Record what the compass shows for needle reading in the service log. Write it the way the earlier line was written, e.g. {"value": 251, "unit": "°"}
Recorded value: {"value": 255, "unit": "°"}
